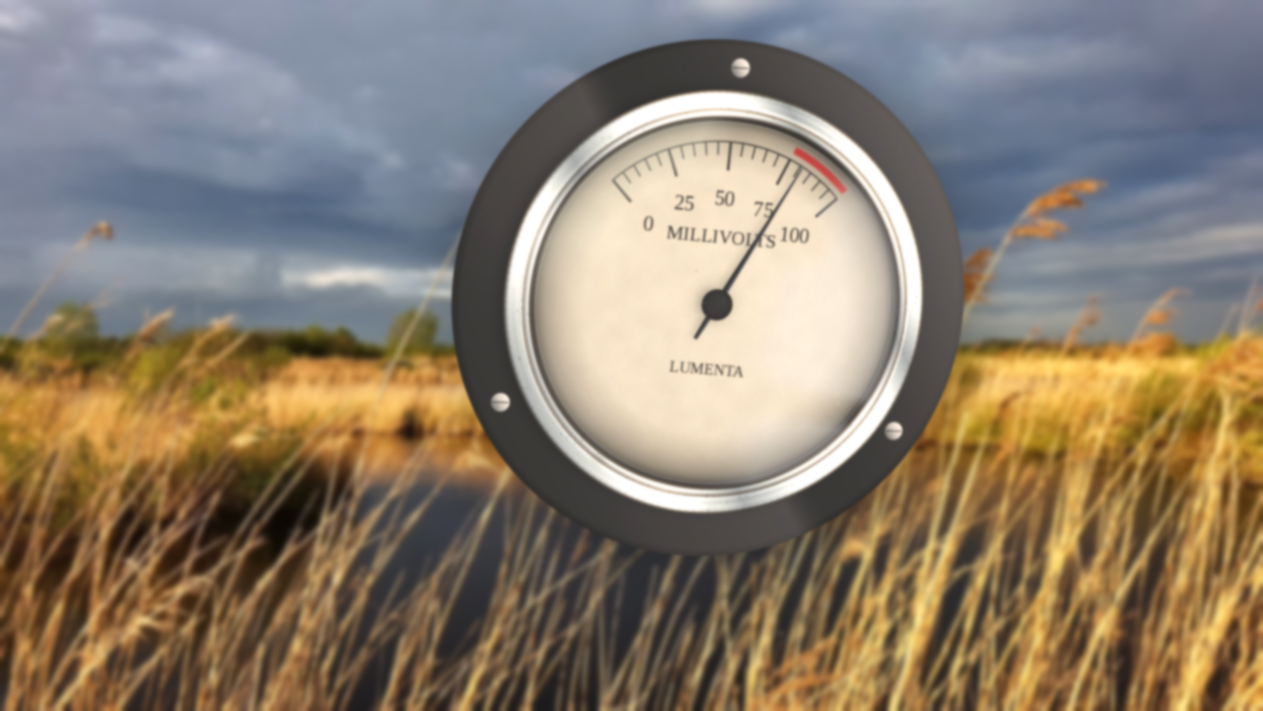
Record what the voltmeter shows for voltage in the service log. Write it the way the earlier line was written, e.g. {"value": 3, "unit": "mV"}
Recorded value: {"value": 80, "unit": "mV"}
